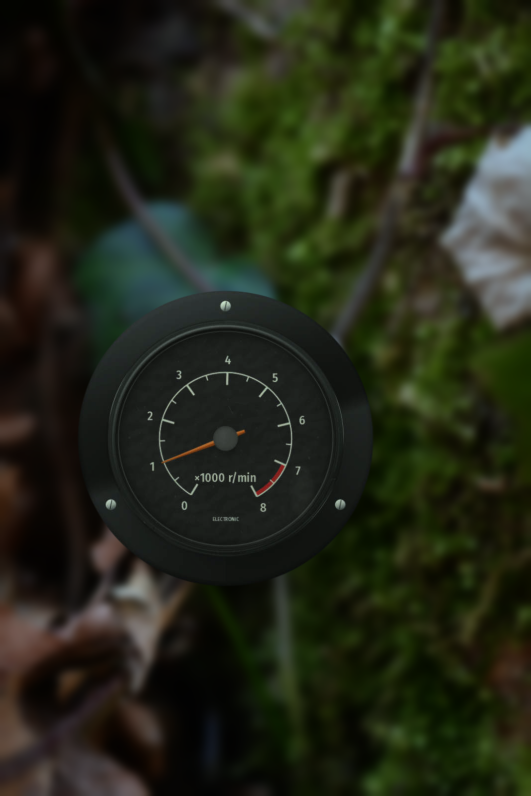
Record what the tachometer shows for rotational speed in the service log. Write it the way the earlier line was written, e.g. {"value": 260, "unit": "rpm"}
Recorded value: {"value": 1000, "unit": "rpm"}
